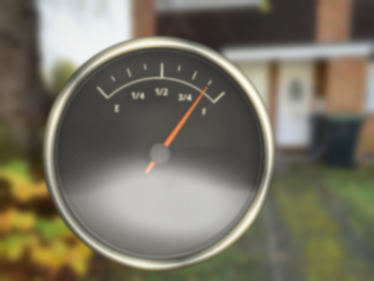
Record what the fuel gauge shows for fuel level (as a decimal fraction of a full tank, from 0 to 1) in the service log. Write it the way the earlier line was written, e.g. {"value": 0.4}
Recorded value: {"value": 0.875}
